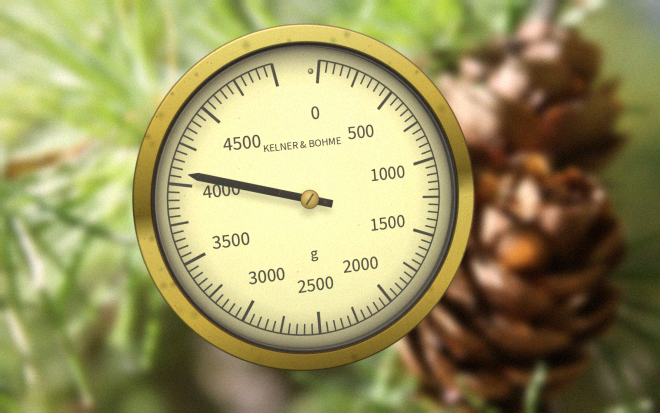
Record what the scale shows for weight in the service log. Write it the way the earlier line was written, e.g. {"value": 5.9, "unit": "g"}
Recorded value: {"value": 4075, "unit": "g"}
